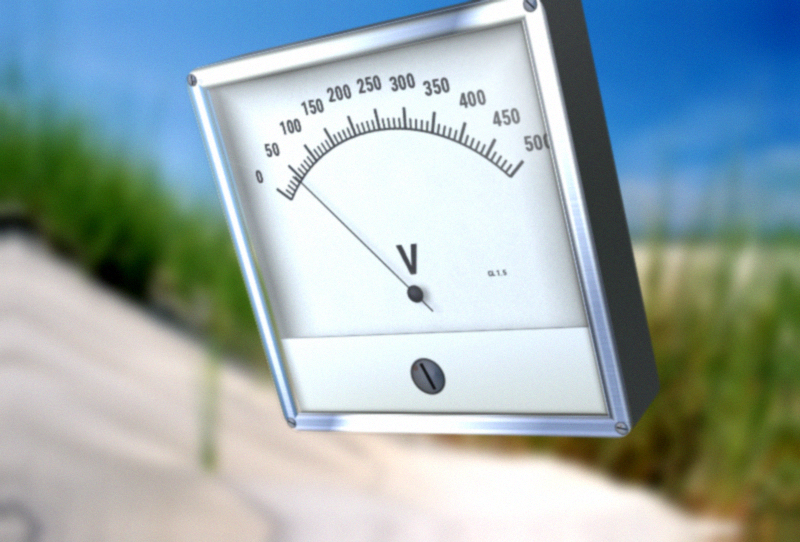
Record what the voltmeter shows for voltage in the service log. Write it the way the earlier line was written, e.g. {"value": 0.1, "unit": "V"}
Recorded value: {"value": 50, "unit": "V"}
